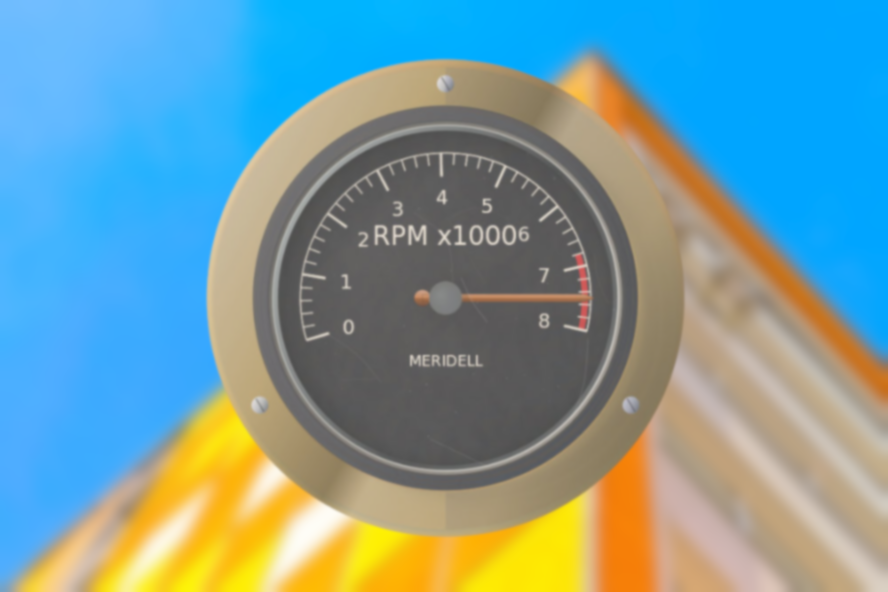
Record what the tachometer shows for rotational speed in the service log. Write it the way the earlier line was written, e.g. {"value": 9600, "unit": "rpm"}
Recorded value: {"value": 7500, "unit": "rpm"}
